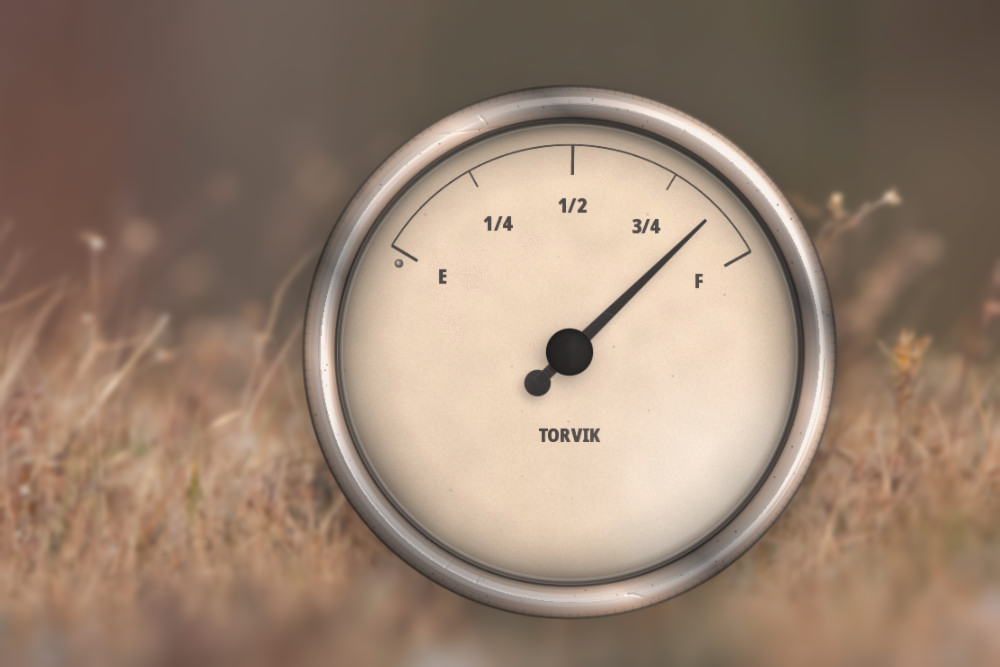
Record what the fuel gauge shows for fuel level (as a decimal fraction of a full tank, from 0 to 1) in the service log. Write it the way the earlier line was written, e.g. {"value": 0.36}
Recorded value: {"value": 0.875}
